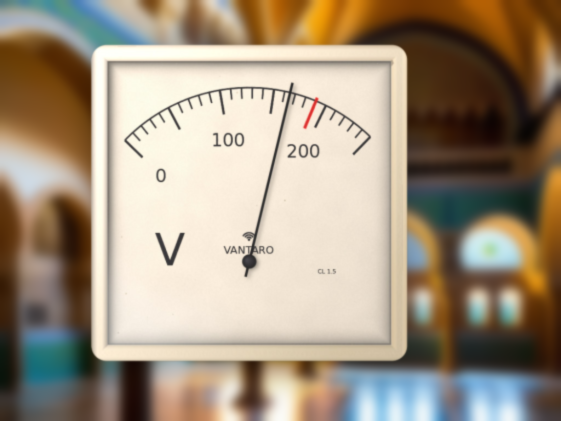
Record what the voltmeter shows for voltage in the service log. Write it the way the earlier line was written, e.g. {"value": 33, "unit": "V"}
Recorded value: {"value": 165, "unit": "V"}
